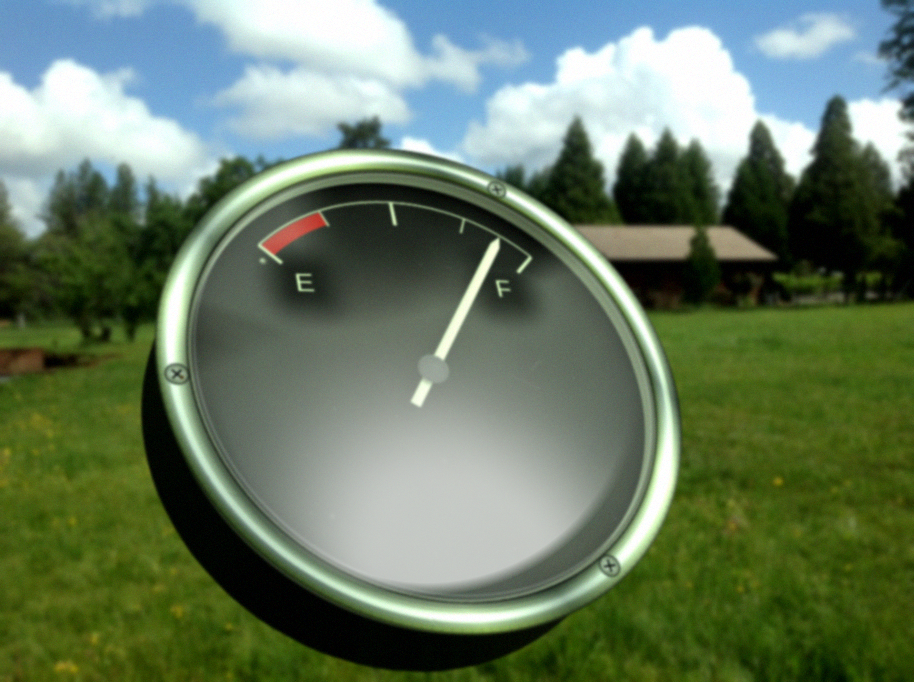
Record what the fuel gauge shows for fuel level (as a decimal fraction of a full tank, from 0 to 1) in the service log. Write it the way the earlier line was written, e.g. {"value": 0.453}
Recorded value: {"value": 0.875}
